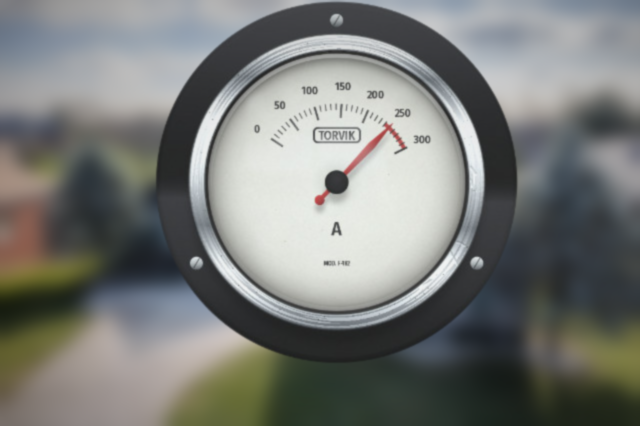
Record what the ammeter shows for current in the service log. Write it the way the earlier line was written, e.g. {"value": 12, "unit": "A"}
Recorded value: {"value": 250, "unit": "A"}
